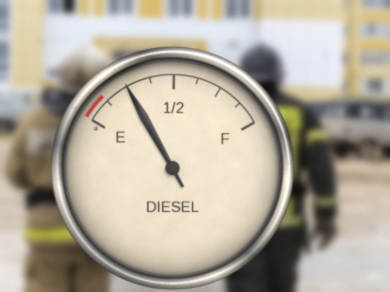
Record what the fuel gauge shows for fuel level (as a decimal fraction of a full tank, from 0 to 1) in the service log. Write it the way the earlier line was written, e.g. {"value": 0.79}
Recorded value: {"value": 0.25}
